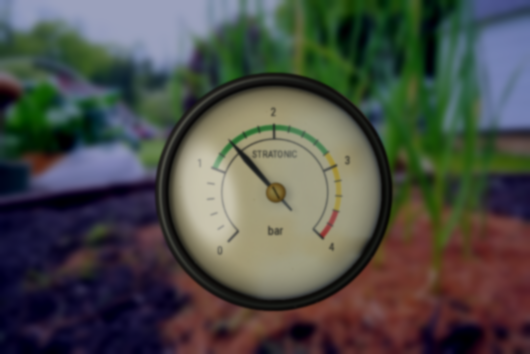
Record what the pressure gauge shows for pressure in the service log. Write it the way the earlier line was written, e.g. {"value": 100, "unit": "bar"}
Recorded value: {"value": 1.4, "unit": "bar"}
